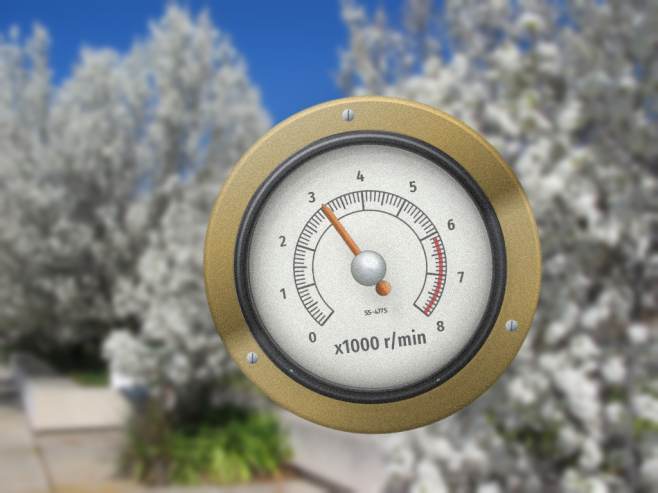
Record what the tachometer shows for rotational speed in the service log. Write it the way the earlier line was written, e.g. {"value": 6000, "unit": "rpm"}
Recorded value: {"value": 3100, "unit": "rpm"}
